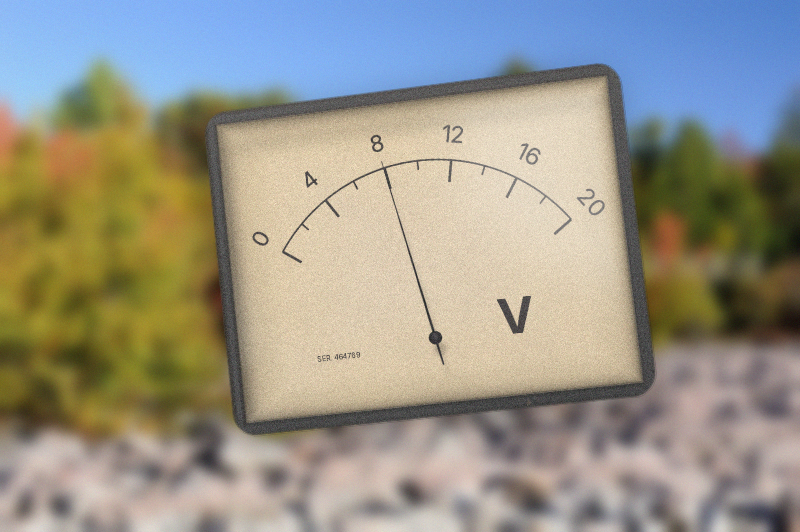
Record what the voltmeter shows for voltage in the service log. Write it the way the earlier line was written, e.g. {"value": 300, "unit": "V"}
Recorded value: {"value": 8, "unit": "V"}
